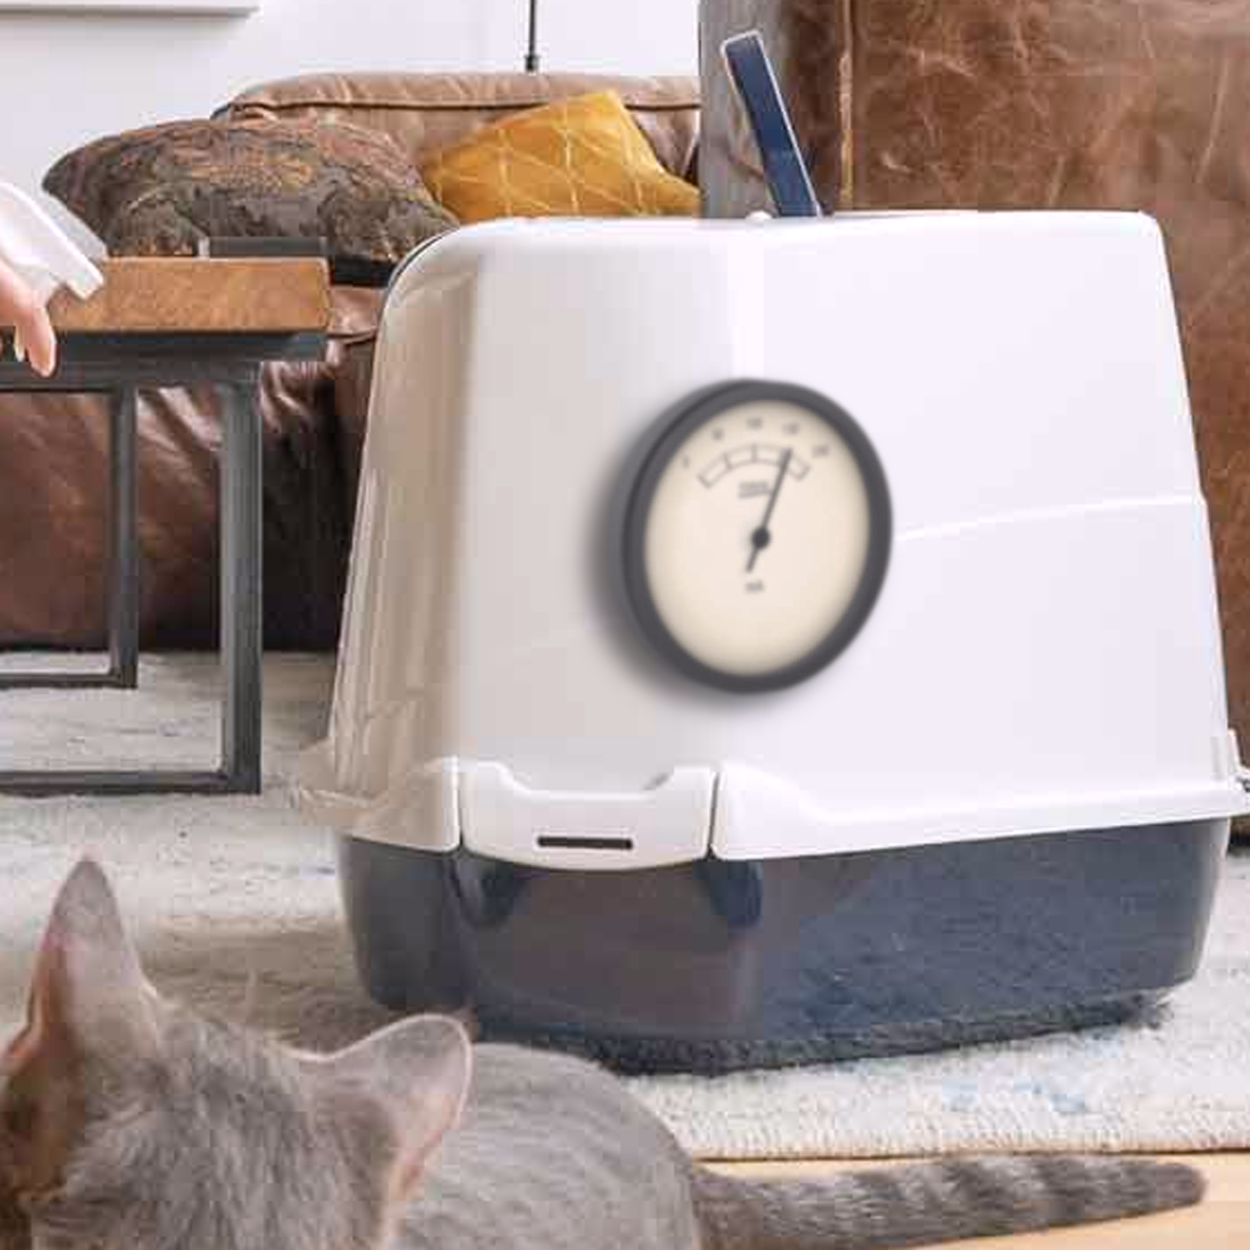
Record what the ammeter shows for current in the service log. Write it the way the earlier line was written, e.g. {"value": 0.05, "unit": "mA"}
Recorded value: {"value": 150, "unit": "mA"}
